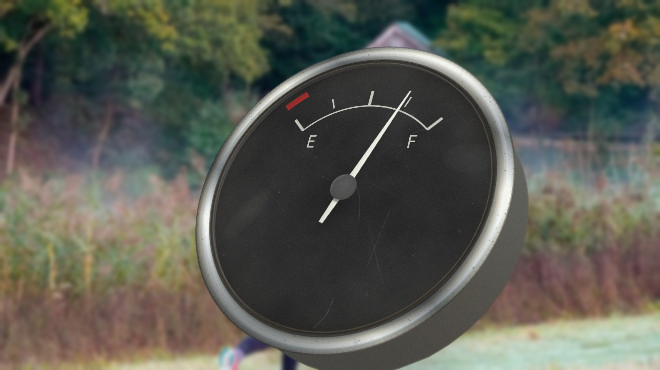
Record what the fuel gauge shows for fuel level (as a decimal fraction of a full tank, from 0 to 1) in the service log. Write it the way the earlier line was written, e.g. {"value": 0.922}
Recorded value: {"value": 0.75}
